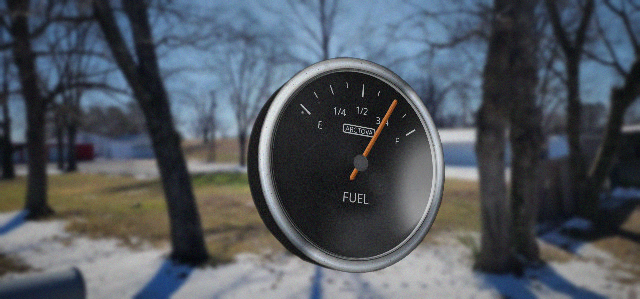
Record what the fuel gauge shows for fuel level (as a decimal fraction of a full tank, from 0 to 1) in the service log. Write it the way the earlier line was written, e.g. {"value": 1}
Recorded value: {"value": 0.75}
